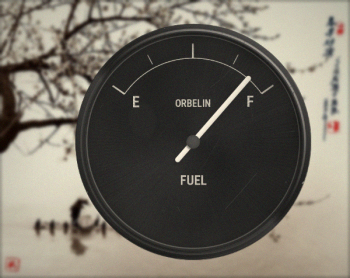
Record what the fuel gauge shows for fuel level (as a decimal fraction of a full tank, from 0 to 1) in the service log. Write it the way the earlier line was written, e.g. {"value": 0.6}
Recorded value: {"value": 0.875}
